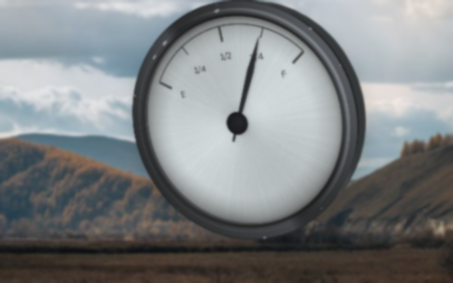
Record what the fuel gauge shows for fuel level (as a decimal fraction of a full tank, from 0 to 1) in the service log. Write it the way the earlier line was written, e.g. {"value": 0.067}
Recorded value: {"value": 0.75}
